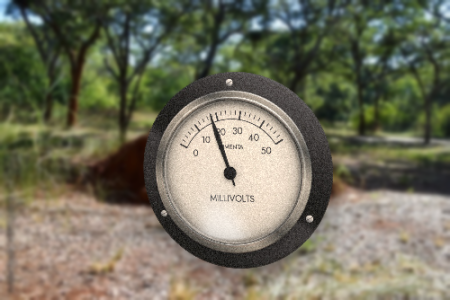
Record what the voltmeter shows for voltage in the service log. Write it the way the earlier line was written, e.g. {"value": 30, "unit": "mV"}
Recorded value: {"value": 18, "unit": "mV"}
